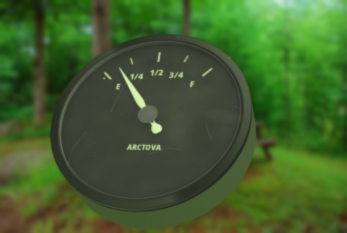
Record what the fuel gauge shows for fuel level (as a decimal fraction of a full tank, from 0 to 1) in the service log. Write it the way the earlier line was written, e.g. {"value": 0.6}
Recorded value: {"value": 0.125}
